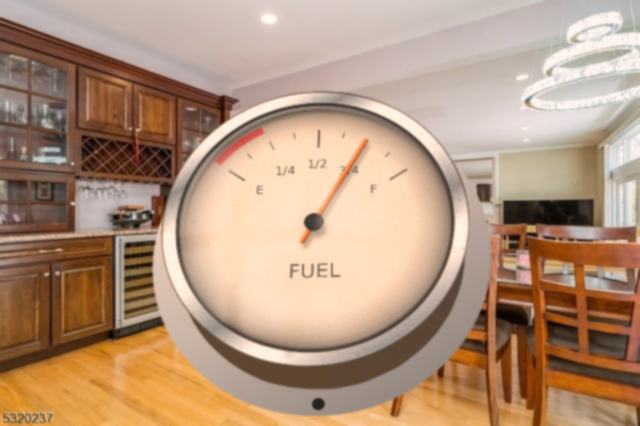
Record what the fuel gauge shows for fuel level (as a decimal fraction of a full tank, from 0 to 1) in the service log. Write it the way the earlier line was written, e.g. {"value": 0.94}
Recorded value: {"value": 0.75}
